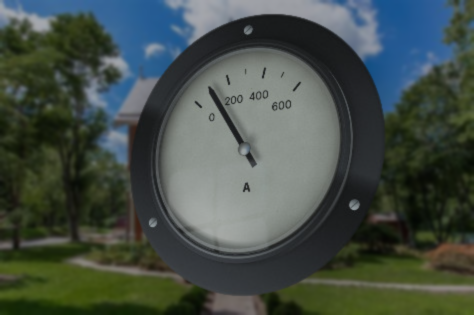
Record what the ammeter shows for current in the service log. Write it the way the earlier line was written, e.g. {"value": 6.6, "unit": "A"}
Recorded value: {"value": 100, "unit": "A"}
